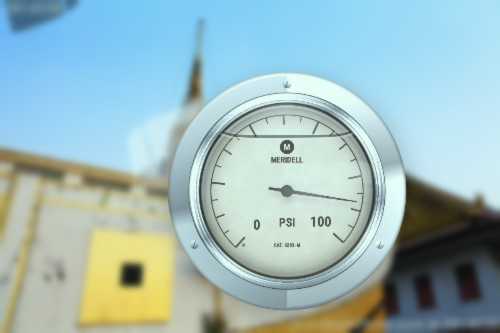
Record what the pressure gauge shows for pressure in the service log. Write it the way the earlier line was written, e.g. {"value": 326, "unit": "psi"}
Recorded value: {"value": 87.5, "unit": "psi"}
